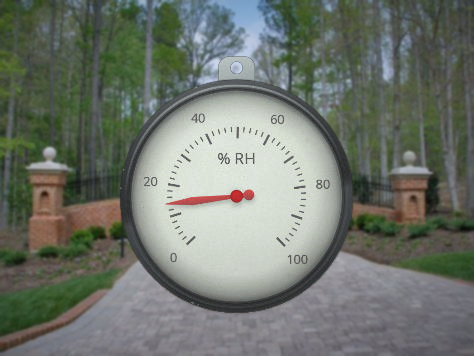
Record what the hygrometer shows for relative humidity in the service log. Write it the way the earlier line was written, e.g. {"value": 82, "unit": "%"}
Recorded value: {"value": 14, "unit": "%"}
